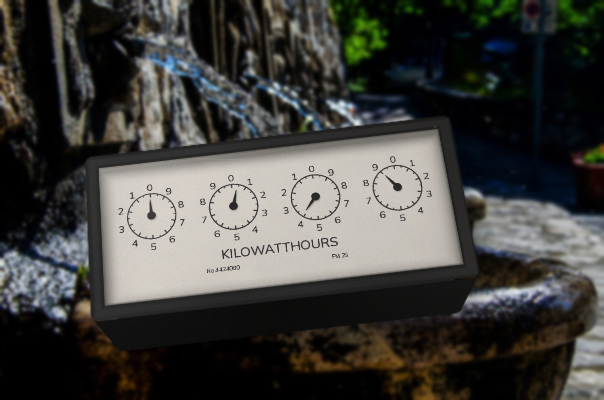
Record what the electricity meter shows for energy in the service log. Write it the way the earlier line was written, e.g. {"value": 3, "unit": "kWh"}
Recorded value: {"value": 39, "unit": "kWh"}
